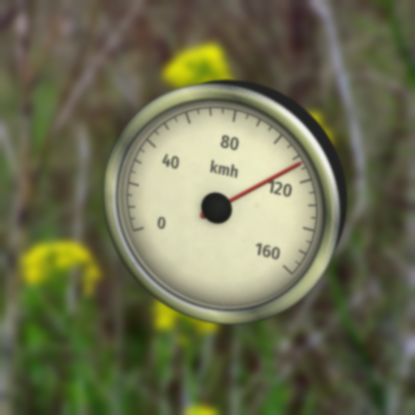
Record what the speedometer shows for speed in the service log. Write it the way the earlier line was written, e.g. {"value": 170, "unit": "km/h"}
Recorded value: {"value": 112.5, "unit": "km/h"}
